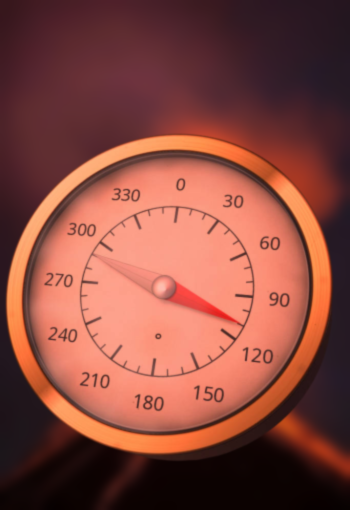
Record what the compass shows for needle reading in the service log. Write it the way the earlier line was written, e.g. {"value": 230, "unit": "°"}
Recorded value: {"value": 110, "unit": "°"}
